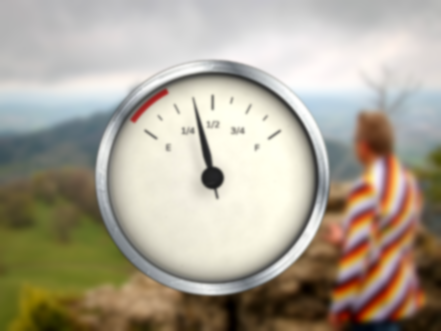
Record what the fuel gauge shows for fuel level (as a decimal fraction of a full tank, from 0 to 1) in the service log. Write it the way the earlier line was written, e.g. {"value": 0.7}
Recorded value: {"value": 0.375}
